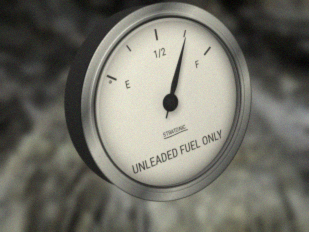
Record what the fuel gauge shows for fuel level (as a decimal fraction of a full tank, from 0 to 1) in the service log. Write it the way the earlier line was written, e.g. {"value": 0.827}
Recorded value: {"value": 0.75}
